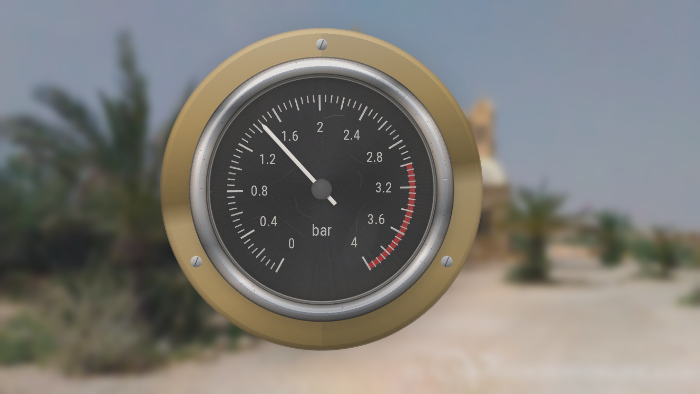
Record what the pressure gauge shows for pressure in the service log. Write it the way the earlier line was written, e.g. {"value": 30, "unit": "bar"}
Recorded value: {"value": 1.45, "unit": "bar"}
